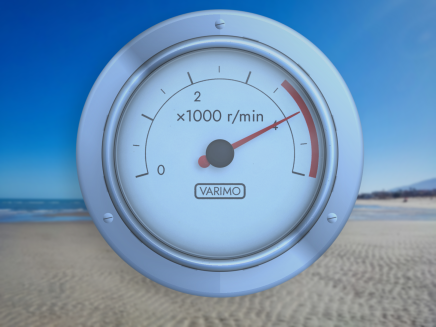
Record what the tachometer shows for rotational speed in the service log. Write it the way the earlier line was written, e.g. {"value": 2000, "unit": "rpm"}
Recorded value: {"value": 4000, "unit": "rpm"}
